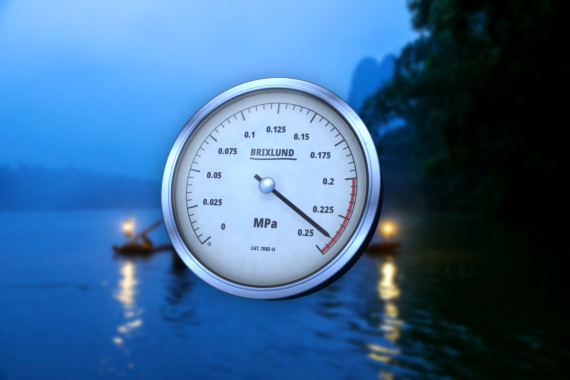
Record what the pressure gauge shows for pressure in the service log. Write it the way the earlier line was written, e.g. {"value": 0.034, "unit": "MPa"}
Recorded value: {"value": 0.24, "unit": "MPa"}
